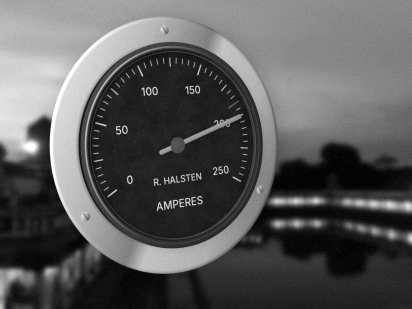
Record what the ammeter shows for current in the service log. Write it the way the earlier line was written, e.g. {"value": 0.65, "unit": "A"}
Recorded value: {"value": 200, "unit": "A"}
